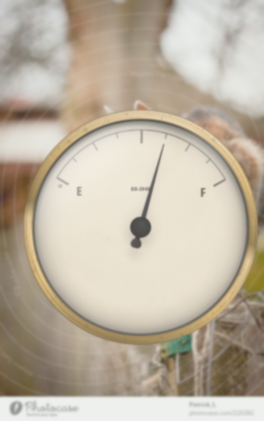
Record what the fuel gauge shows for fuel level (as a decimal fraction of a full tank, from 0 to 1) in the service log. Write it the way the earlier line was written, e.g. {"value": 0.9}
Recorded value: {"value": 0.625}
